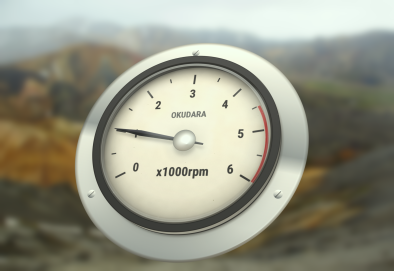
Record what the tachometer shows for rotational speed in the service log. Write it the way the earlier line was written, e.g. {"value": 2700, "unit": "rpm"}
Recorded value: {"value": 1000, "unit": "rpm"}
